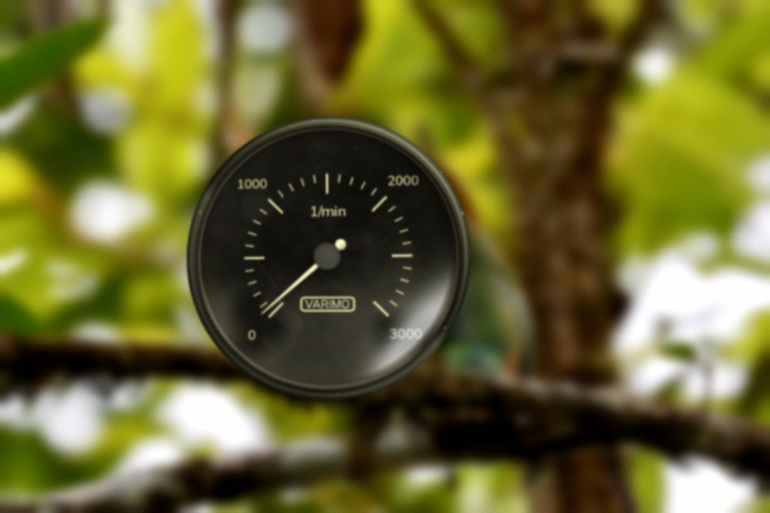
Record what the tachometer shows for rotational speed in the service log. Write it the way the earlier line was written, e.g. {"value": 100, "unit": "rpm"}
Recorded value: {"value": 50, "unit": "rpm"}
